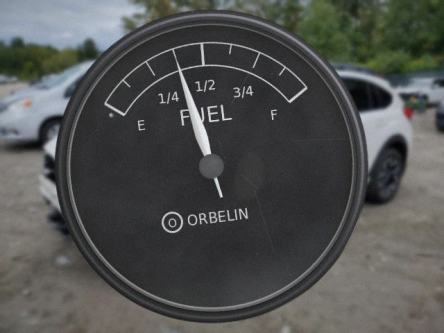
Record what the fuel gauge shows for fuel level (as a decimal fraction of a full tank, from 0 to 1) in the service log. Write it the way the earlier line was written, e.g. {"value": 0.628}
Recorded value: {"value": 0.375}
